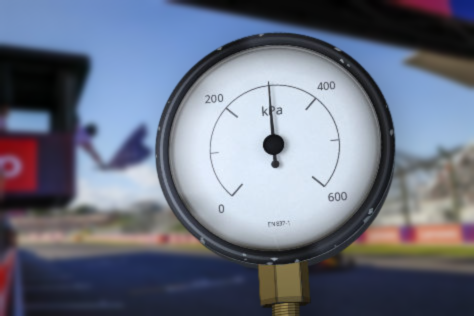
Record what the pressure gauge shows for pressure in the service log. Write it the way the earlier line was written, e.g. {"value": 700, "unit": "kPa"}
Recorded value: {"value": 300, "unit": "kPa"}
